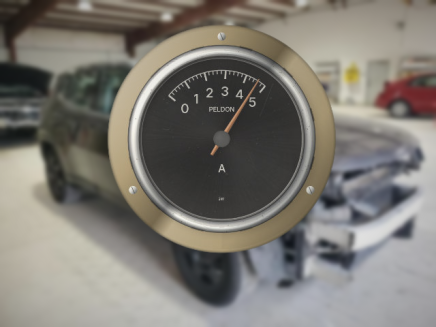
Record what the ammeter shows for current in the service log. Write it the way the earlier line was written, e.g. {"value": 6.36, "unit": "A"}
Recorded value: {"value": 4.6, "unit": "A"}
